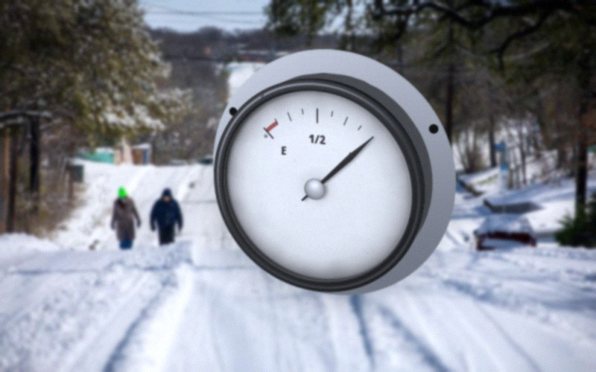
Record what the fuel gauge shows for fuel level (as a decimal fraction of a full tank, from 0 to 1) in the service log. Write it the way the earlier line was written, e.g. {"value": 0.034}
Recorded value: {"value": 1}
